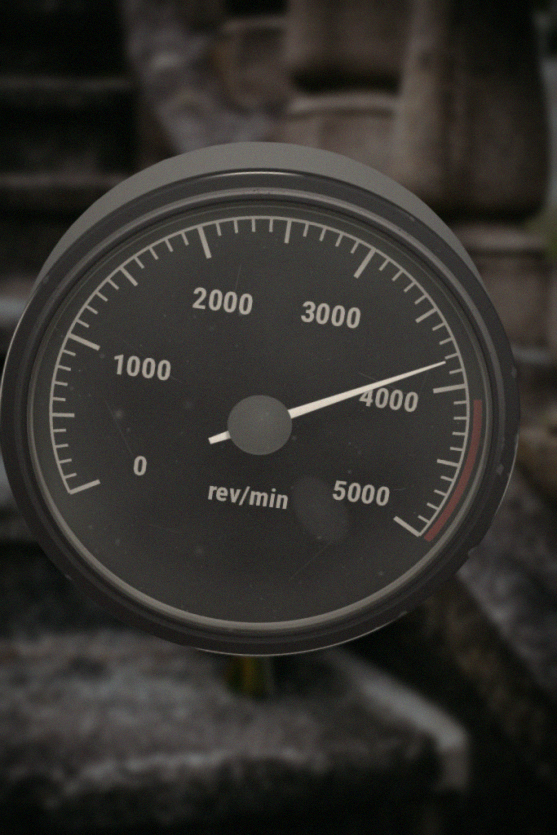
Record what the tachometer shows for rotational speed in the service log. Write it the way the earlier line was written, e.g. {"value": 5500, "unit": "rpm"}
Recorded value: {"value": 3800, "unit": "rpm"}
